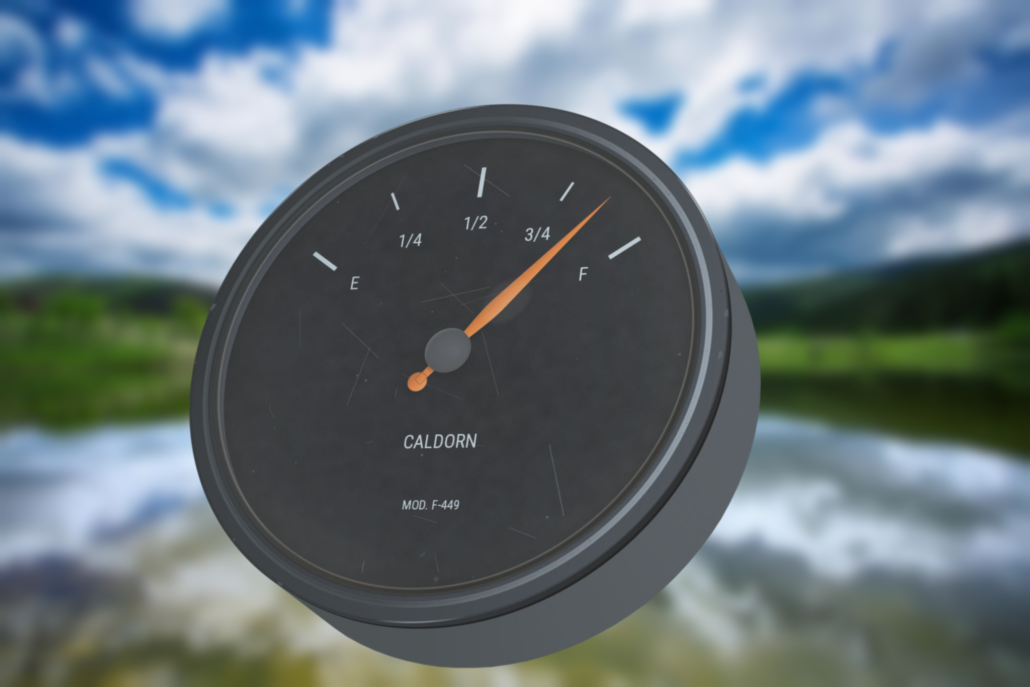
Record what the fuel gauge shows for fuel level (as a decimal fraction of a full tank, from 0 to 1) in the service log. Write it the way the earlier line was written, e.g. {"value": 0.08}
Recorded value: {"value": 0.875}
